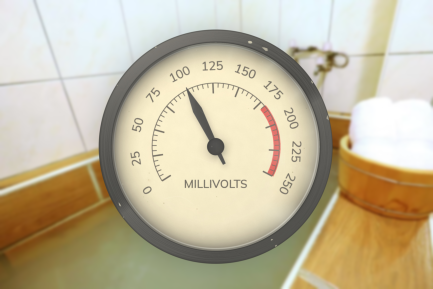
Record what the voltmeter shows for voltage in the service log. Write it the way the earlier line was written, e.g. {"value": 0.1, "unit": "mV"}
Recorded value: {"value": 100, "unit": "mV"}
